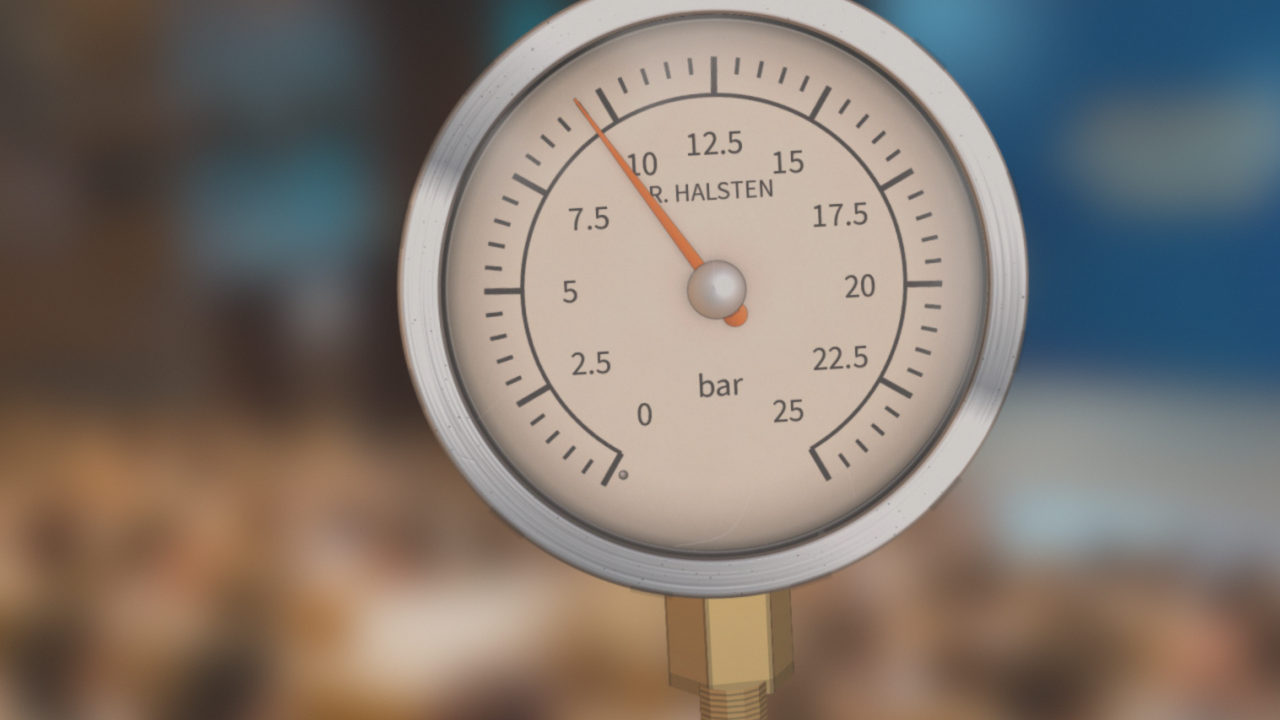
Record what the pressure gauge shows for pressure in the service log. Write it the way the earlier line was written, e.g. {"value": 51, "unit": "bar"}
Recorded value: {"value": 9.5, "unit": "bar"}
